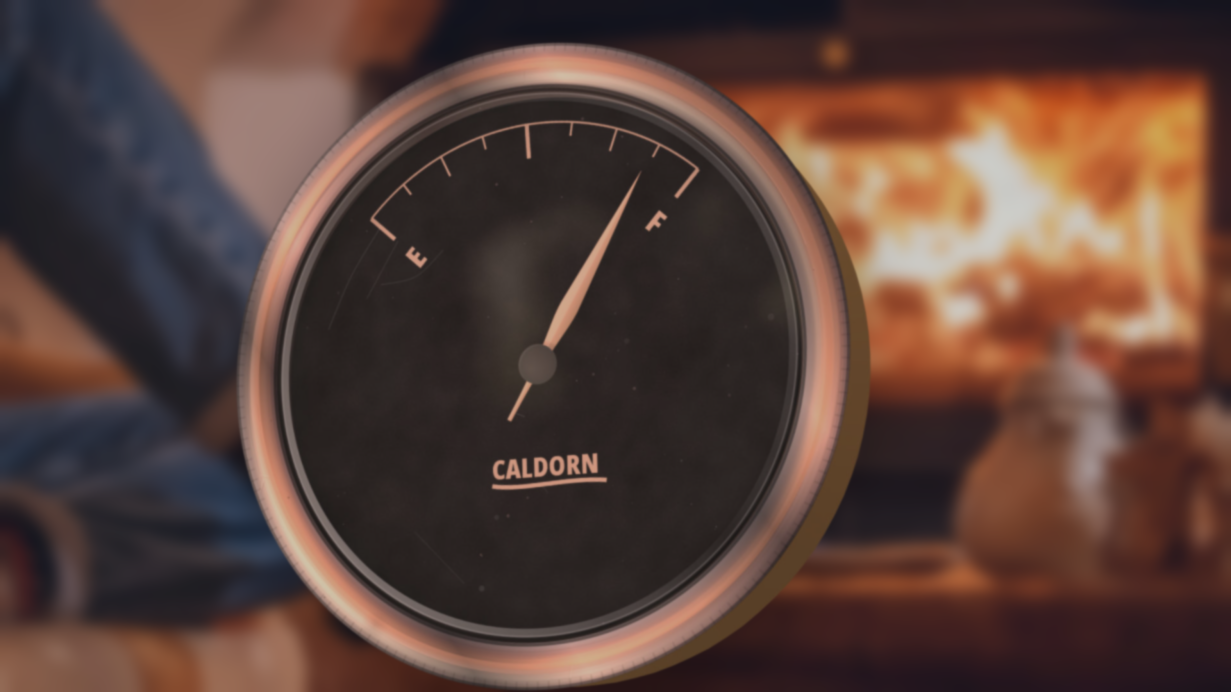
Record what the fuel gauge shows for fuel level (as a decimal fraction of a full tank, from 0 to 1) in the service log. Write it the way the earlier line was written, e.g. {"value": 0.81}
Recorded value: {"value": 0.875}
